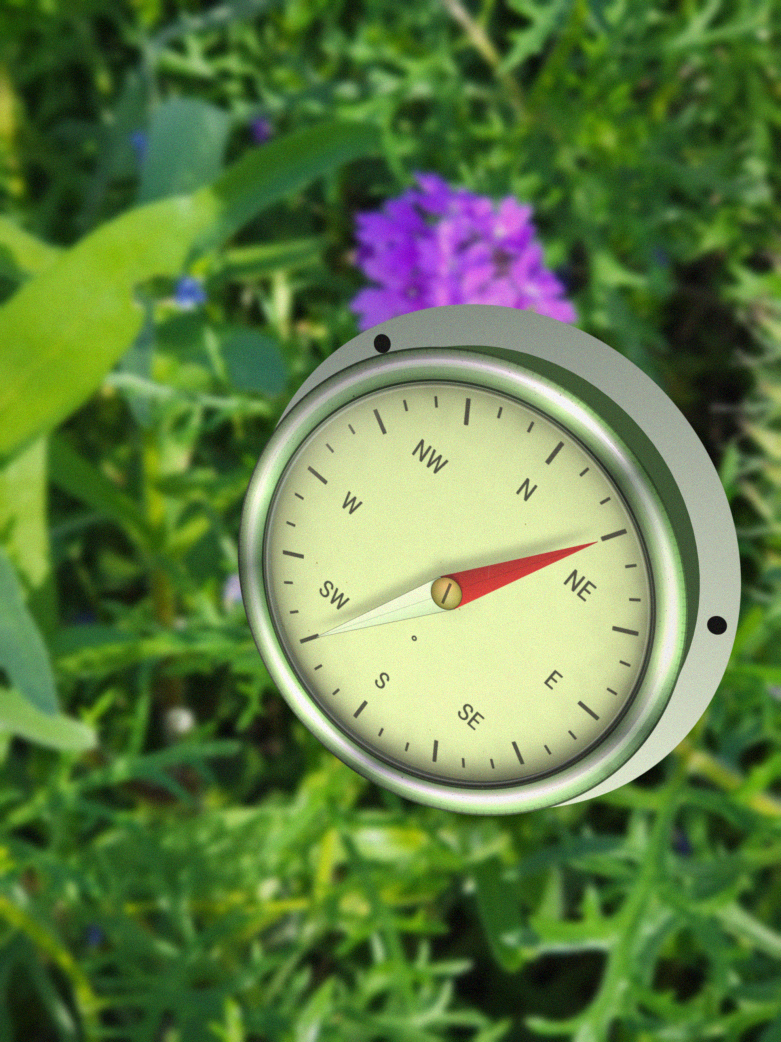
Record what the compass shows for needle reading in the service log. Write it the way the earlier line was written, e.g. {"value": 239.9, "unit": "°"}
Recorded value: {"value": 30, "unit": "°"}
